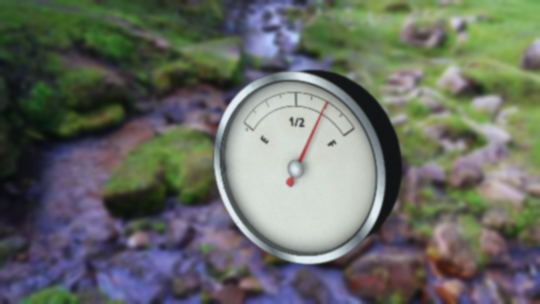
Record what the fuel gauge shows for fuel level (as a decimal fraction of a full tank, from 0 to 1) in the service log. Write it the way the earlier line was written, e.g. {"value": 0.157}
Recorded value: {"value": 0.75}
